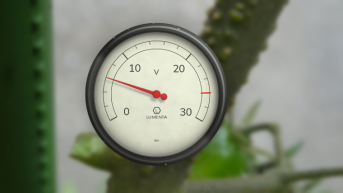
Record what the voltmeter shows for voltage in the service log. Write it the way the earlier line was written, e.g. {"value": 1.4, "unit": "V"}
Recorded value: {"value": 6, "unit": "V"}
